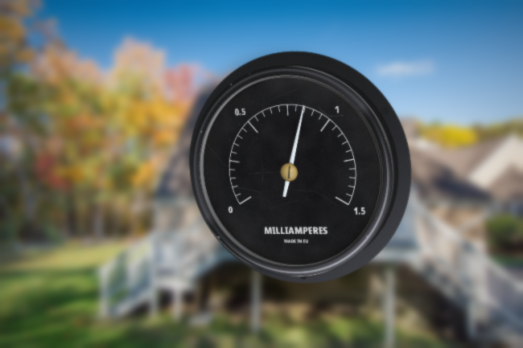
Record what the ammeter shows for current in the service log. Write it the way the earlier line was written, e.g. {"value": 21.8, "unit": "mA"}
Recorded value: {"value": 0.85, "unit": "mA"}
